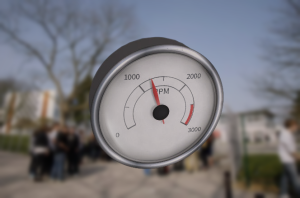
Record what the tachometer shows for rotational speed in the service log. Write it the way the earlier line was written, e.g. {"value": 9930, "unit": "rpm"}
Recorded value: {"value": 1250, "unit": "rpm"}
